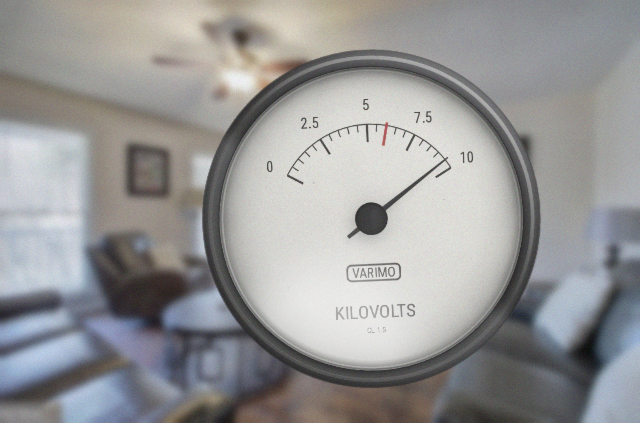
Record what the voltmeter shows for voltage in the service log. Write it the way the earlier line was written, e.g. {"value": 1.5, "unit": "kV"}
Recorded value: {"value": 9.5, "unit": "kV"}
